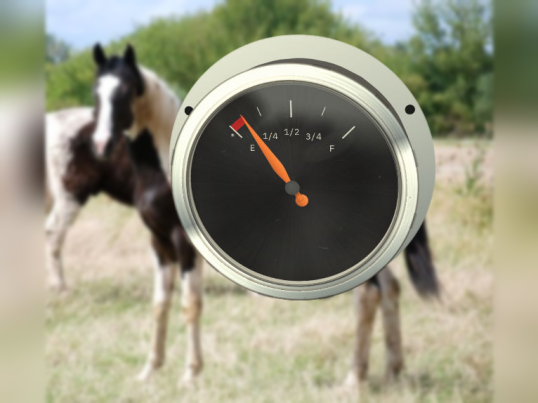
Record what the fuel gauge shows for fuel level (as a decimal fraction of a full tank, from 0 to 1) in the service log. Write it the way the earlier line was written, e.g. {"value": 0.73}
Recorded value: {"value": 0.125}
